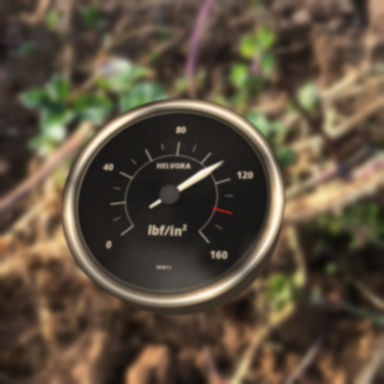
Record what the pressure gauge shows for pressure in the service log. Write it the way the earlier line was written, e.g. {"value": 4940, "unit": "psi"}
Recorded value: {"value": 110, "unit": "psi"}
